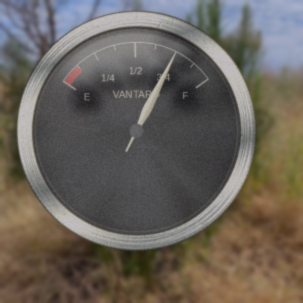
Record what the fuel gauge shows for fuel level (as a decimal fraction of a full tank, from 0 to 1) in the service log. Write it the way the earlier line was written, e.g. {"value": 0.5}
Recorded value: {"value": 0.75}
